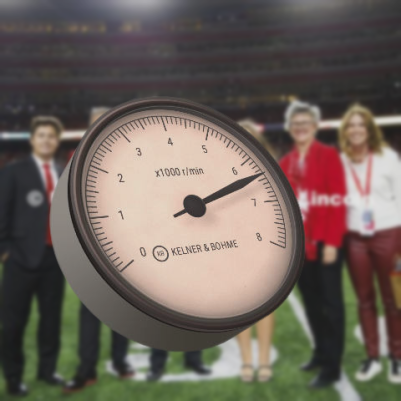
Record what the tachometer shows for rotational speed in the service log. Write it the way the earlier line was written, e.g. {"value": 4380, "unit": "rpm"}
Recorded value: {"value": 6400, "unit": "rpm"}
